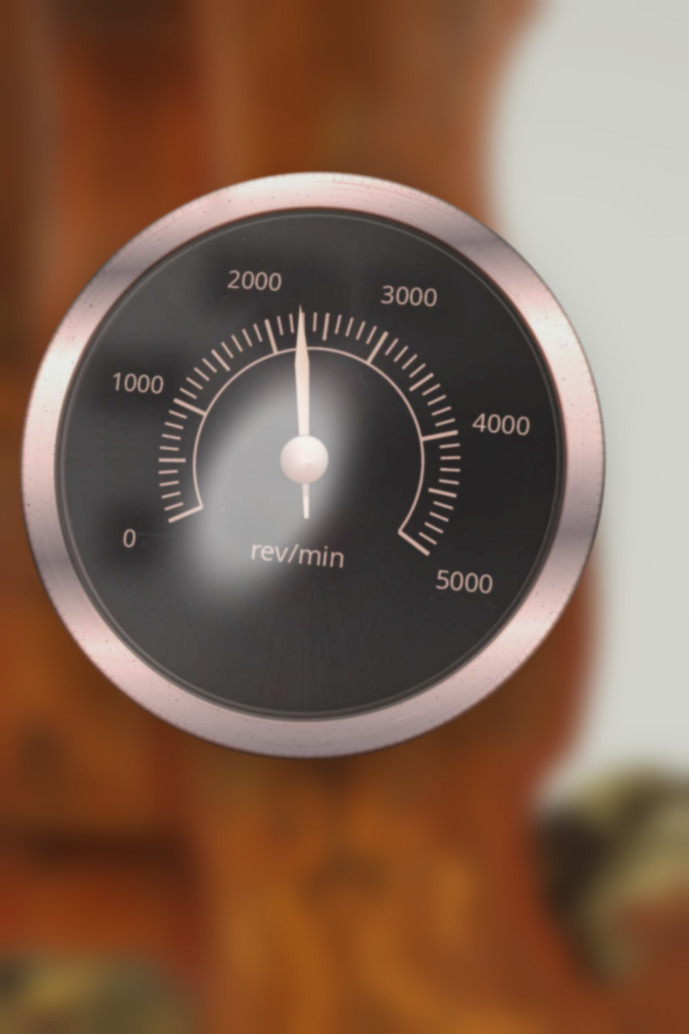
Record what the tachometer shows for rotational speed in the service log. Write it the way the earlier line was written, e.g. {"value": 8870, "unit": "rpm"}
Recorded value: {"value": 2300, "unit": "rpm"}
